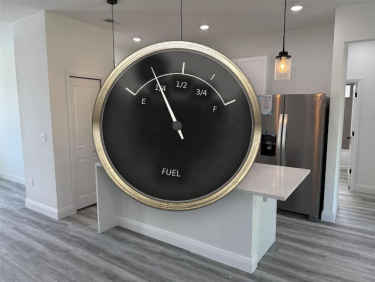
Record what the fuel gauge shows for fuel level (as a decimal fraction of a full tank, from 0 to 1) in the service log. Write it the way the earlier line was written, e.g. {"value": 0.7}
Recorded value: {"value": 0.25}
